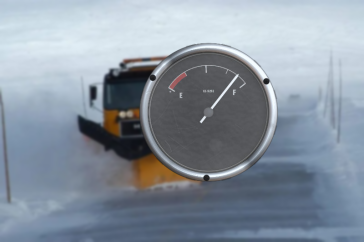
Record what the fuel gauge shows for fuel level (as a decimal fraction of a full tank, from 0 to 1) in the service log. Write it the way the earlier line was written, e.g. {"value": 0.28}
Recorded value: {"value": 0.875}
